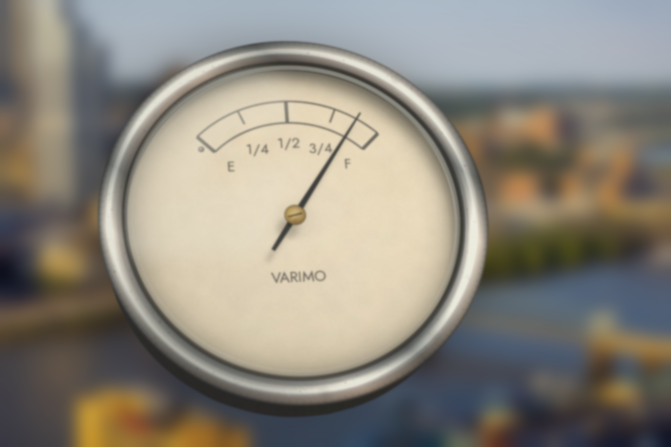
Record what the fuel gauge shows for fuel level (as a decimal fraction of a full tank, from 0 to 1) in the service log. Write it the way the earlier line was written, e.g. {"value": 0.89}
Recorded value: {"value": 0.875}
